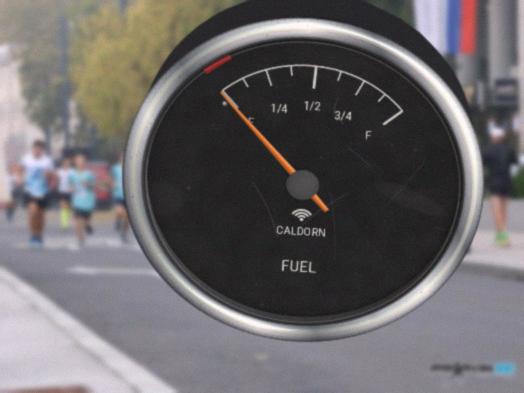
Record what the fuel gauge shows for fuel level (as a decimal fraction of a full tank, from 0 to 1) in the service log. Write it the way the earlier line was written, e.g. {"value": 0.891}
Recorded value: {"value": 0}
